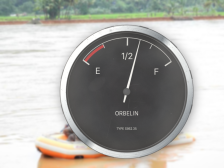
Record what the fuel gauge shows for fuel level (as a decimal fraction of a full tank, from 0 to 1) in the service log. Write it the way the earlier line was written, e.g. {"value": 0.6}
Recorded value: {"value": 0.625}
